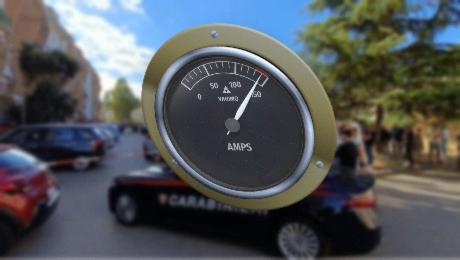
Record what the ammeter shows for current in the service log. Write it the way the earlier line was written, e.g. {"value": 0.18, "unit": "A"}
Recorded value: {"value": 140, "unit": "A"}
